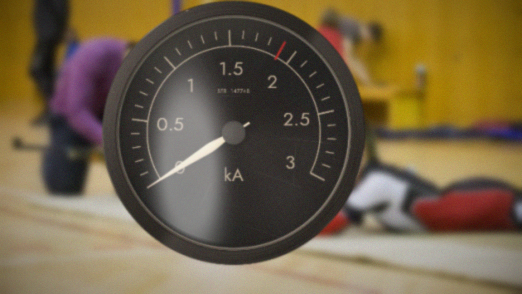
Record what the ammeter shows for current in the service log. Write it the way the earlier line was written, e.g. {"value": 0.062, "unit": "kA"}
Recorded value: {"value": 0, "unit": "kA"}
